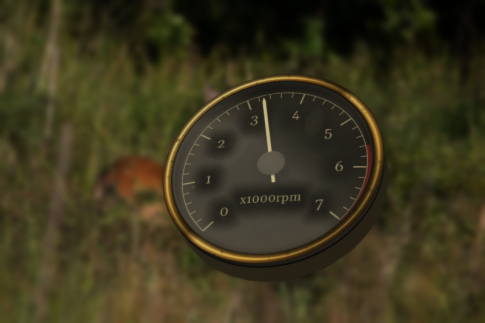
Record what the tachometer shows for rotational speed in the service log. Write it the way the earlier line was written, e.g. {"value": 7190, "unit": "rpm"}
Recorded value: {"value": 3300, "unit": "rpm"}
